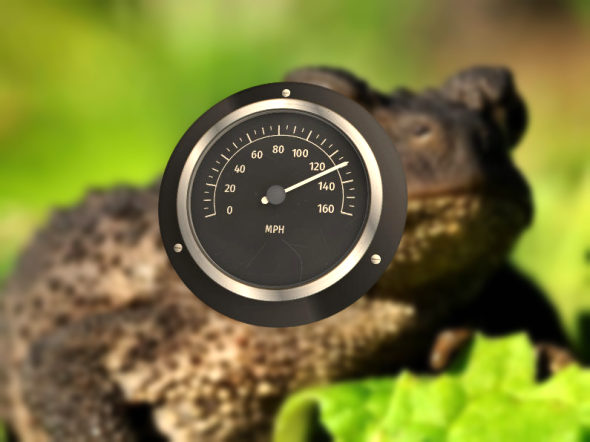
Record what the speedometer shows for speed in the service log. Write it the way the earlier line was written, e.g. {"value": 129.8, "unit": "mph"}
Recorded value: {"value": 130, "unit": "mph"}
